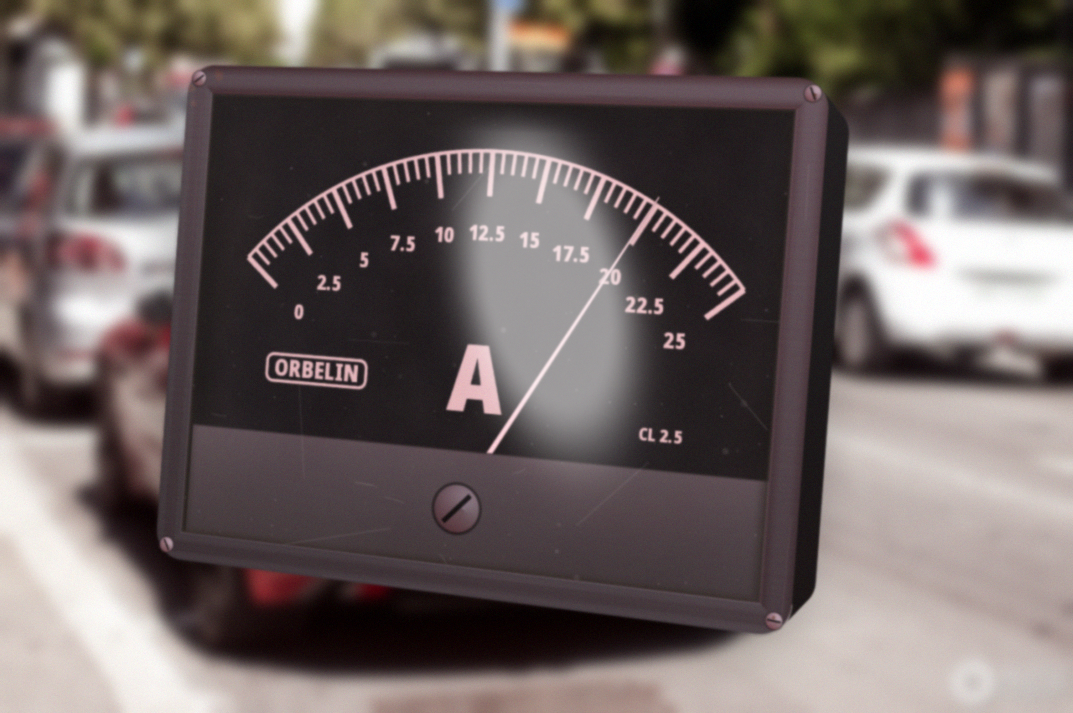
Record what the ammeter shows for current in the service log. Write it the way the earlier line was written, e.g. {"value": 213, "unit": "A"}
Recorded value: {"value": 20, "unit": "A"}
